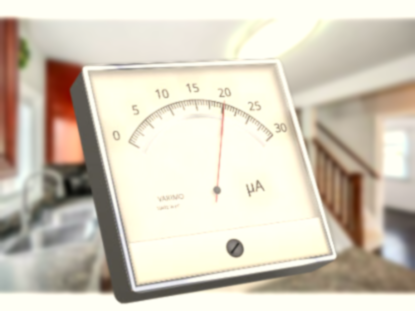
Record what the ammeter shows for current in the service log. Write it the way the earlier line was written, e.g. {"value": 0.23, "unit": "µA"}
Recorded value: {"value": 20, "unit": "µA"}
